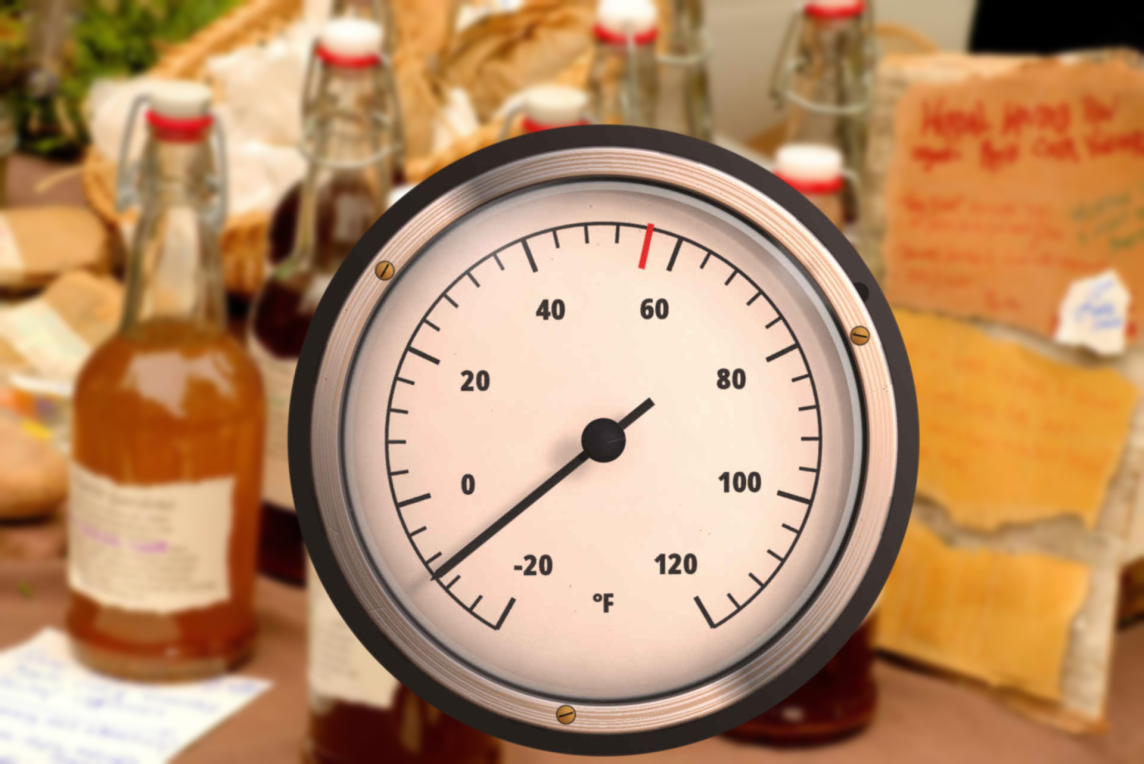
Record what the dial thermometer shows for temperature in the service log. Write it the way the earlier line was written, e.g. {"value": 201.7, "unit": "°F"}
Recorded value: {"value": -10, "unit": "°F"}
